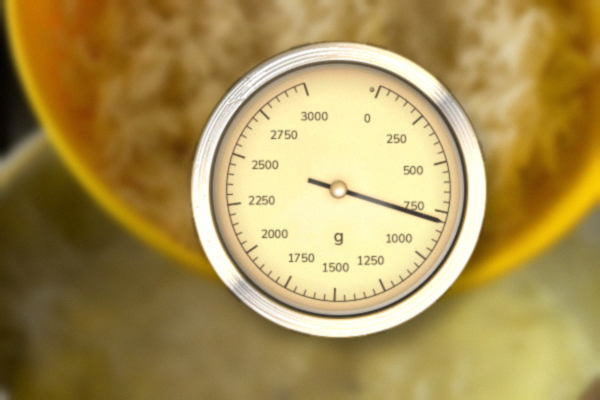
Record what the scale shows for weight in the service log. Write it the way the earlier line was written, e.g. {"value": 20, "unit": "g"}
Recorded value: {"value": 800, "unit": "g"}
